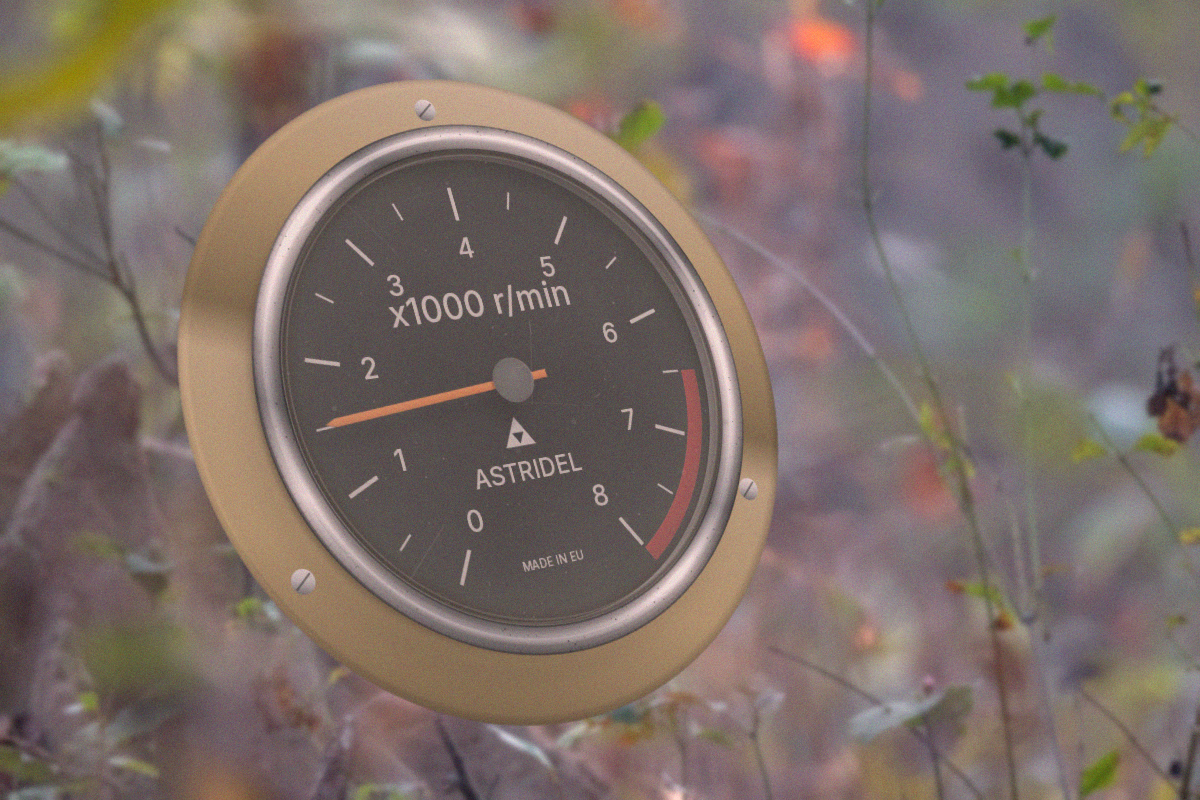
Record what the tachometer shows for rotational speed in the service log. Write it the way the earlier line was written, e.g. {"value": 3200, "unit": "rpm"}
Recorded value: {"value": 1500, "unit": "rpm"}
